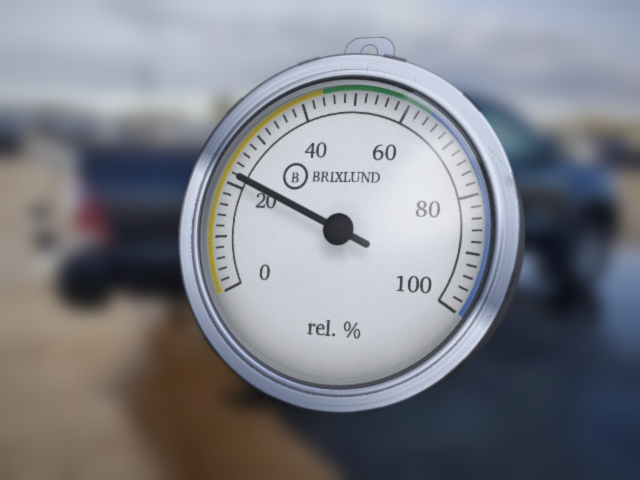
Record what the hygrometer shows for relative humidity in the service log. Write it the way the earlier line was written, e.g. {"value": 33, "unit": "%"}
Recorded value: {"value": 22, "unit": "%"}
